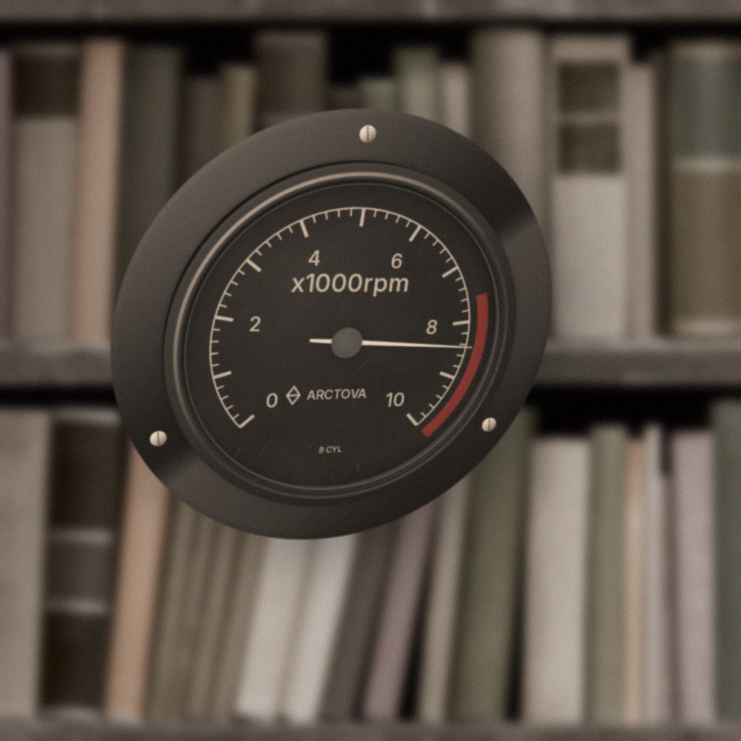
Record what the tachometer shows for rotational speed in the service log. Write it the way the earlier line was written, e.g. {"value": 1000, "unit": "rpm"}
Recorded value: {"value": 8400, "unit": "rpm"}
